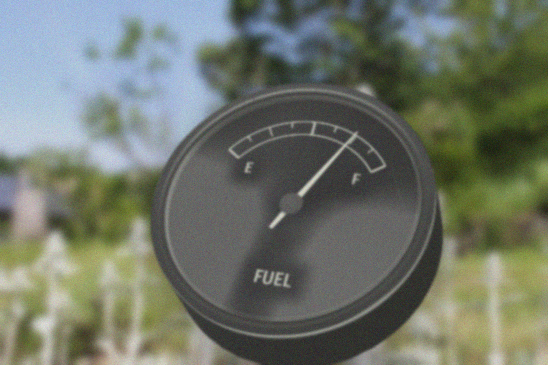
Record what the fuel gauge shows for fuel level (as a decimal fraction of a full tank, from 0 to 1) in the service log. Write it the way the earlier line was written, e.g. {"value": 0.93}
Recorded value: {"value": 0.75}
